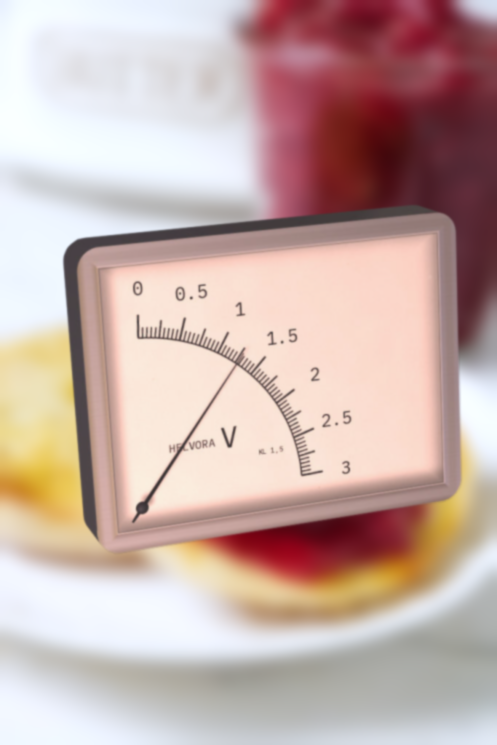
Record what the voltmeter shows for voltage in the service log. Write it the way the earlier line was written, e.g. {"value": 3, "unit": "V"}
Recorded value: {"value": 1.25, "unit": "V"}
